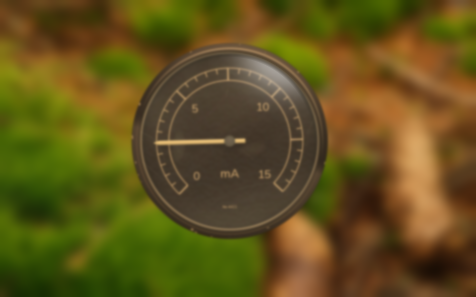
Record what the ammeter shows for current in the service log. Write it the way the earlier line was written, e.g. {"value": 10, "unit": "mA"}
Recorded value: {"value": 2.5, "unit": "mA"}
